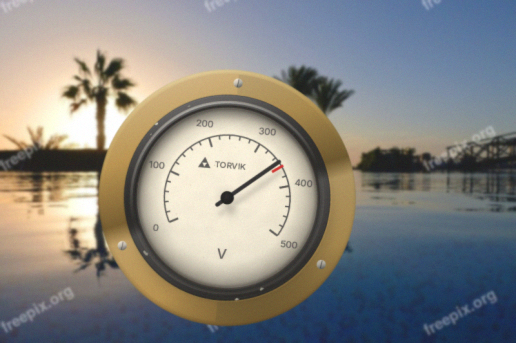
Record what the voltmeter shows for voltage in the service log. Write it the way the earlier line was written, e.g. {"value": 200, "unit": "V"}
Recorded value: {"value": 350, "unit": "V"}
